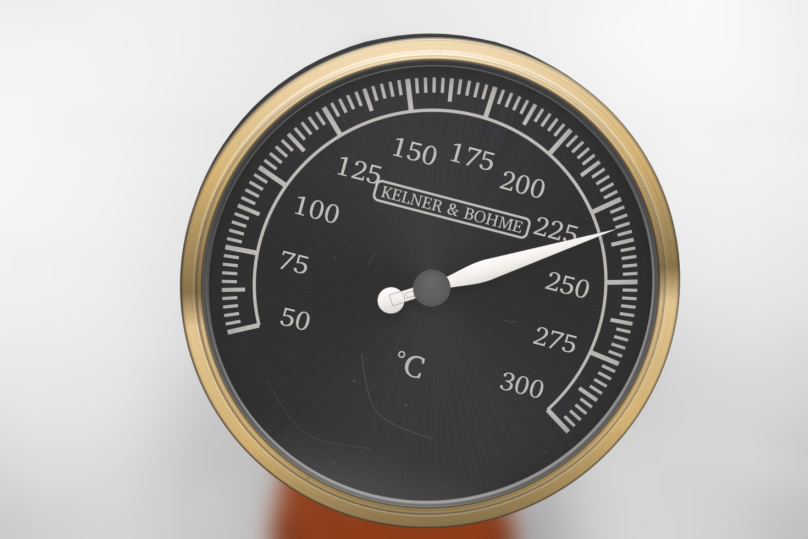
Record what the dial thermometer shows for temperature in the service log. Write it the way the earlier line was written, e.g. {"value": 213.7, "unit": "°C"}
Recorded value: {"value": 232.5, "unit": "°C"}
